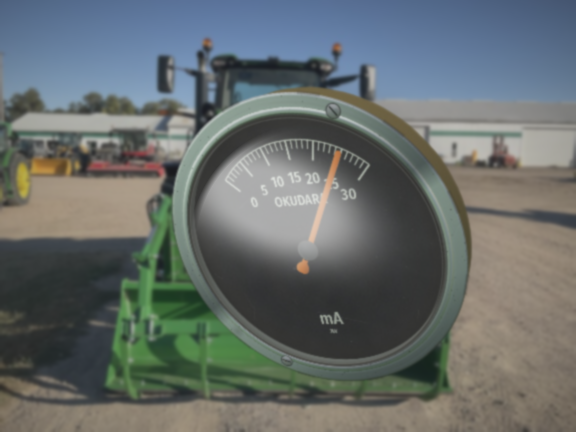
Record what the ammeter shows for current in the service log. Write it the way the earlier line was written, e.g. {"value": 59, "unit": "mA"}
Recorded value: {"value": 25, "unit": "mA"}
